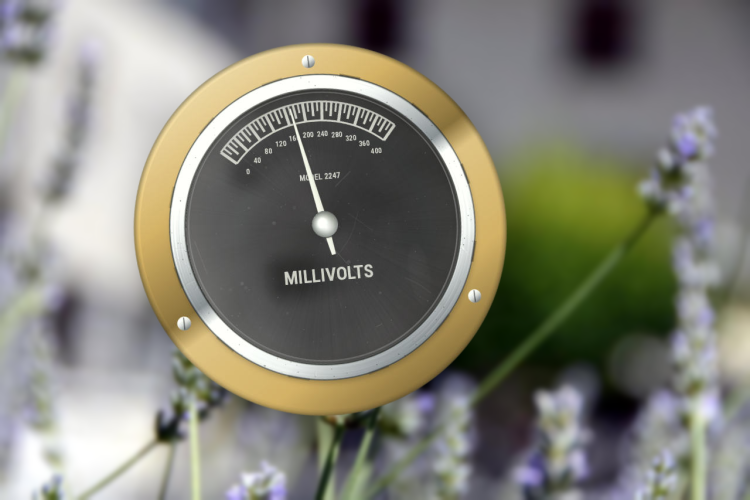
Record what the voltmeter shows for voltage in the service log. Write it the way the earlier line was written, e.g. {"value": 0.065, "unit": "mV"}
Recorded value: {"value": 170, "unit": "mV"}
